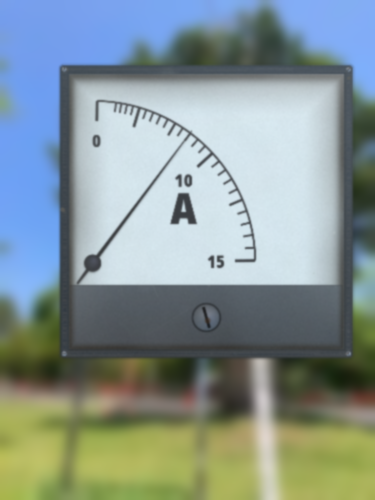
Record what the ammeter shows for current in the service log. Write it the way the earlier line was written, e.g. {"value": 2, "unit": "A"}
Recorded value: {"value": 8.5, "unit": "A"}
